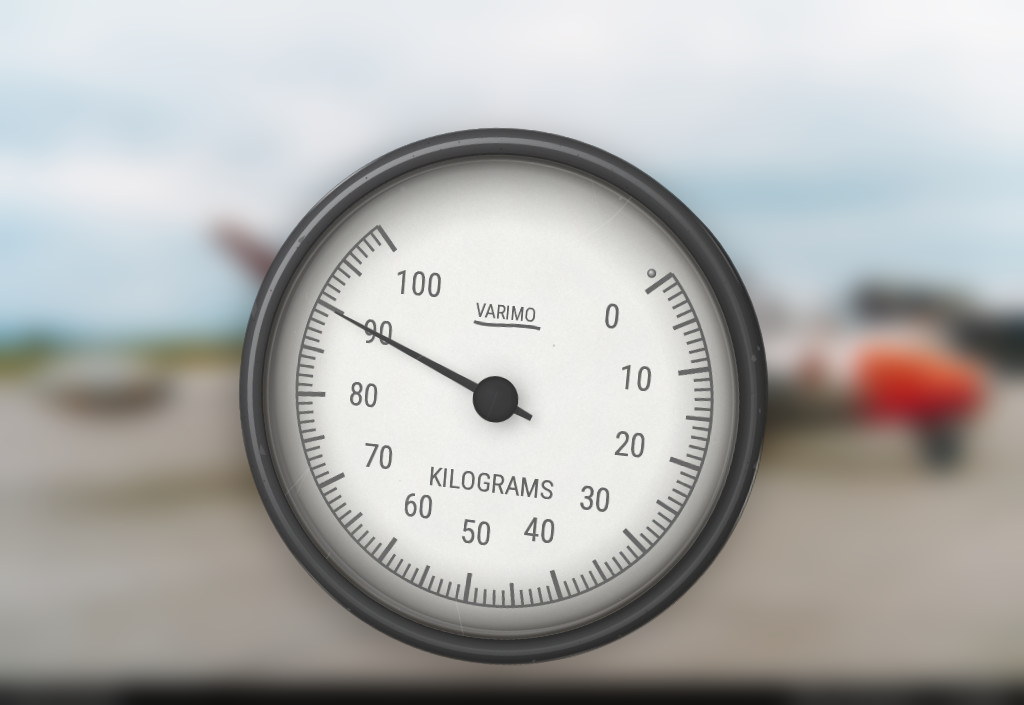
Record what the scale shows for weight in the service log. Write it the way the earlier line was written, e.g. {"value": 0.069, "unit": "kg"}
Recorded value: {"value": 90, "unit": "kg"}
